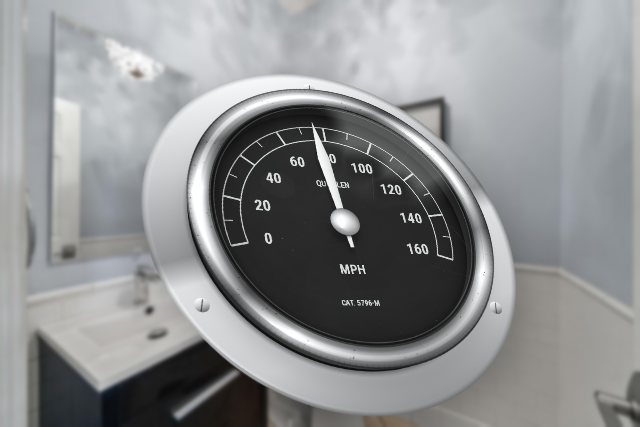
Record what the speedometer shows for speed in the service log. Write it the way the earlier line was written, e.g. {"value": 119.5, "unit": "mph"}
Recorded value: {"value": 75, "unit": "mph"}
